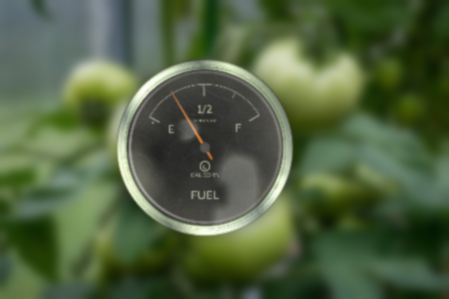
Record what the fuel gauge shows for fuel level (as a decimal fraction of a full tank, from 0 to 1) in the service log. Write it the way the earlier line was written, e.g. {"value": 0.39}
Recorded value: {"value": 0.25}
